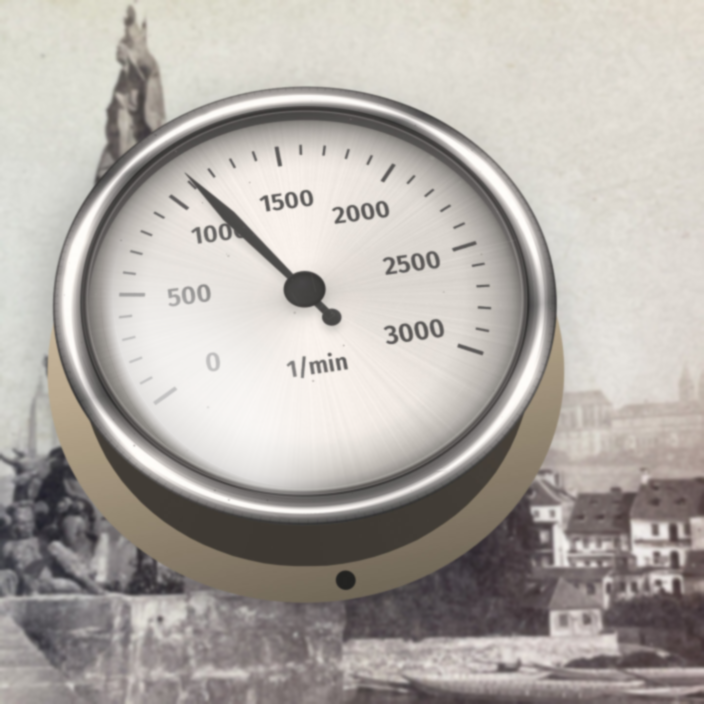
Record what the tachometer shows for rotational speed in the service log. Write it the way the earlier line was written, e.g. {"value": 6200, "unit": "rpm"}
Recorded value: {"value": 1100, "unit": "rpm"}
